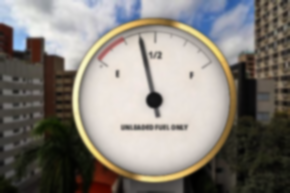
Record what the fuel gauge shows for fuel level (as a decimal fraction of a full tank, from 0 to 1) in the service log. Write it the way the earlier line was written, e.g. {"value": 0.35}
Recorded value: {"value": 0.375}
